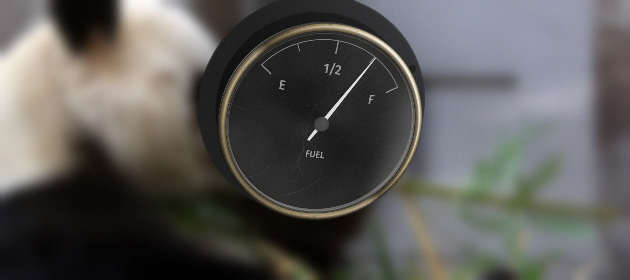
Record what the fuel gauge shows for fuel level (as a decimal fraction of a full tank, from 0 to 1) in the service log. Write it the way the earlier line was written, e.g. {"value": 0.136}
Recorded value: {"value": 0.75}
